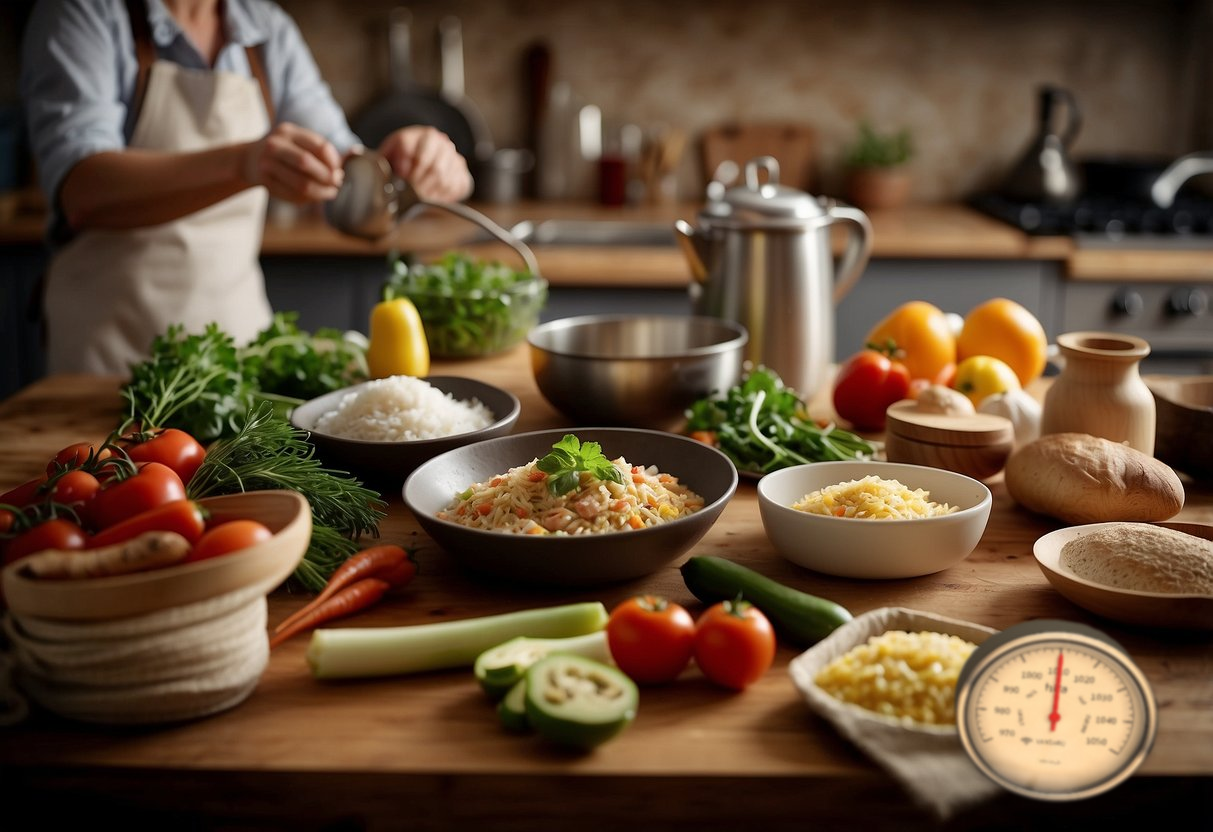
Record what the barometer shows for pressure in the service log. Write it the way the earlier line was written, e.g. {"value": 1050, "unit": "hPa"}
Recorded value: {"value": 1010, "unit": "hPa"}
